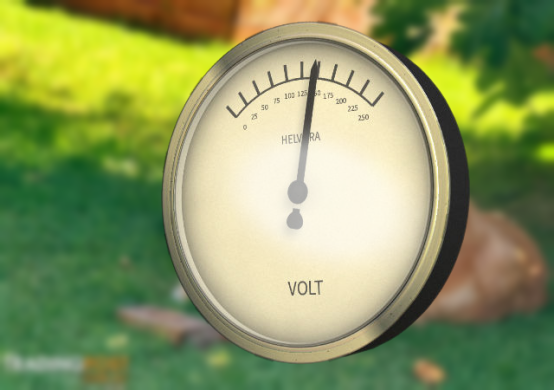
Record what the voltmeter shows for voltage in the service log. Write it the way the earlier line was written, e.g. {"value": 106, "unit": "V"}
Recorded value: {"value": 150, "unit": "V"}
